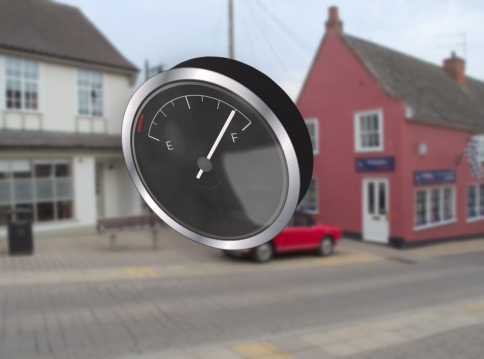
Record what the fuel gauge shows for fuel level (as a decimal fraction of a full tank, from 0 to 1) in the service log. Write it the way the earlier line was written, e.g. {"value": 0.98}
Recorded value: {"value": 0.875}
